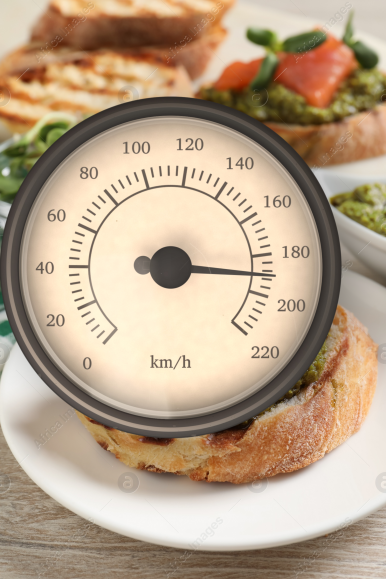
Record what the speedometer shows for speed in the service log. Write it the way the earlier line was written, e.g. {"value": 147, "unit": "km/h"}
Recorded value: {"value": 190, "unit": "km/h"}
